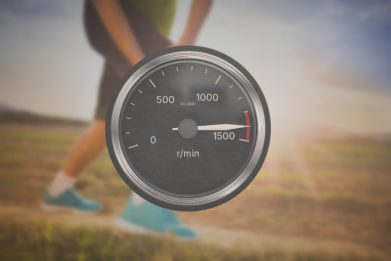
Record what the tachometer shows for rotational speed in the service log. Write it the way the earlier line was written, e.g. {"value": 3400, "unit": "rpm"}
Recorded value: {"value": 1400, "unit": "rpm"}
